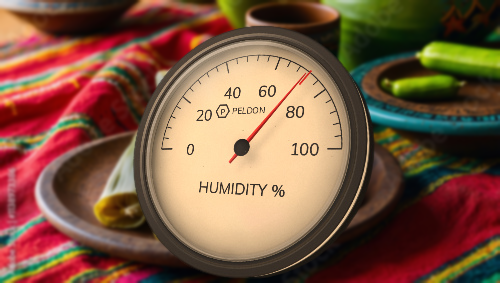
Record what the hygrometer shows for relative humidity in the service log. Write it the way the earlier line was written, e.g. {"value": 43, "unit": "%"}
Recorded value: {"value": 72, "unit": "%"}
